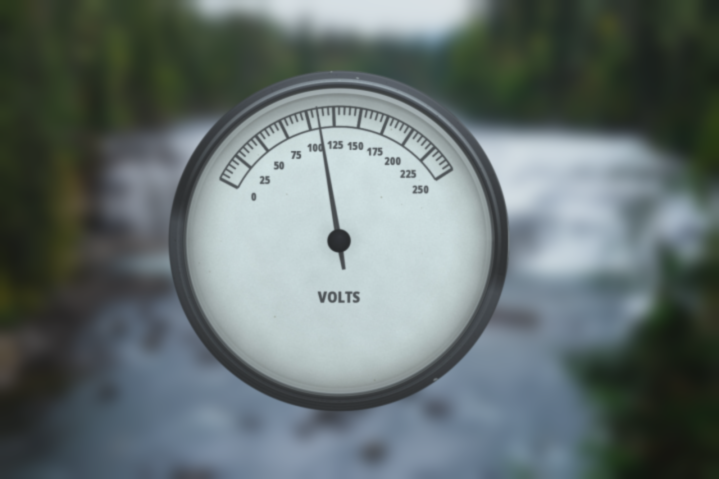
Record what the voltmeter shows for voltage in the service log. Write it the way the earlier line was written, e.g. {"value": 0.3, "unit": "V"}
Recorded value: {"value": 110, "unit": "V"}
